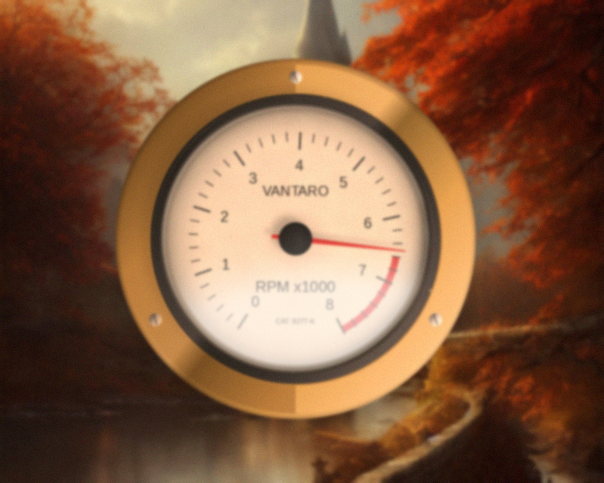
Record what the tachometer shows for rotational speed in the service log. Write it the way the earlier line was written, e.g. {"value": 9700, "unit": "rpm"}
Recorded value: {"value": 6500, "unit": "rpm"}
